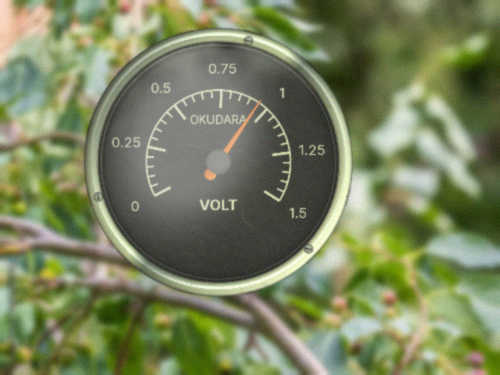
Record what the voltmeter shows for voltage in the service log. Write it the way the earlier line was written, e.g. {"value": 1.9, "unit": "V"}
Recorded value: {"value": 0.95, "unit": "V"}
